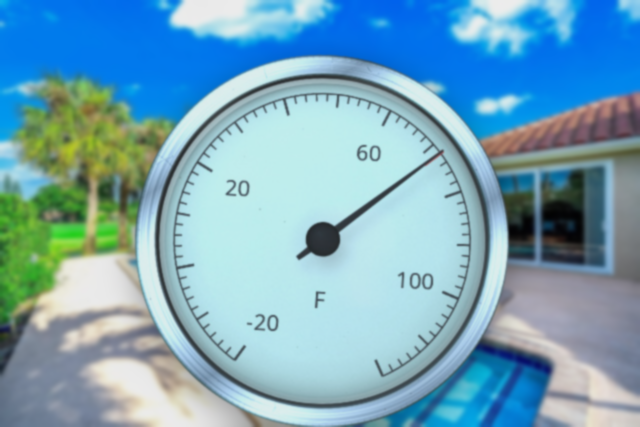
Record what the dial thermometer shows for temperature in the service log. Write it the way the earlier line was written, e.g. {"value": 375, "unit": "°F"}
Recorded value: {"value": 72, "unit": "°F"}
